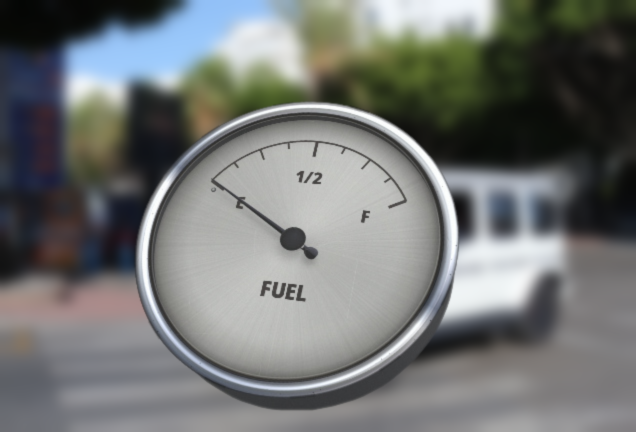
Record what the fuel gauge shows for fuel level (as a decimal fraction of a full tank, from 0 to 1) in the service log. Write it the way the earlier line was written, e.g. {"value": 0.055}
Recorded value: {"value": 0}
